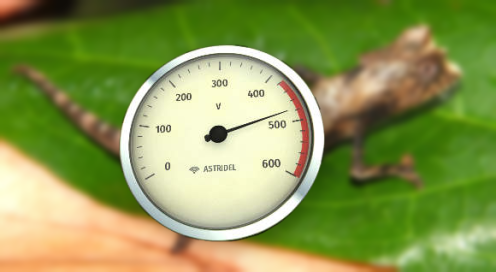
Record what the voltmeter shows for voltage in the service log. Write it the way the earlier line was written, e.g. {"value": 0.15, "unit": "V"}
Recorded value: {"value": 480, "unit": "V"}
